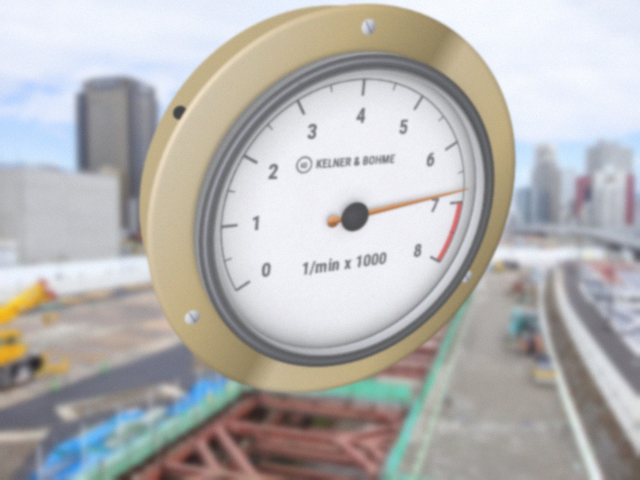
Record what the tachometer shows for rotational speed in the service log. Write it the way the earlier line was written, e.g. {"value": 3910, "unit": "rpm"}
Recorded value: {"value": 6750, "unit": "rpm"}
